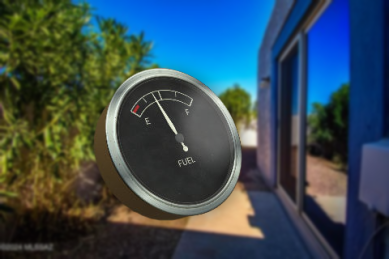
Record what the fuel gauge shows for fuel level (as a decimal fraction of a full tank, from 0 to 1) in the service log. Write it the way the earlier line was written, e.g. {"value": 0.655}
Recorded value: {"value": 0.375}
